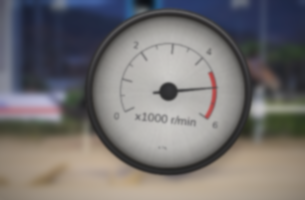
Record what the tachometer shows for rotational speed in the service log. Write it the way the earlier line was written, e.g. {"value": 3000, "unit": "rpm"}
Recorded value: {"value": 5000, "unit": "rpm"}
